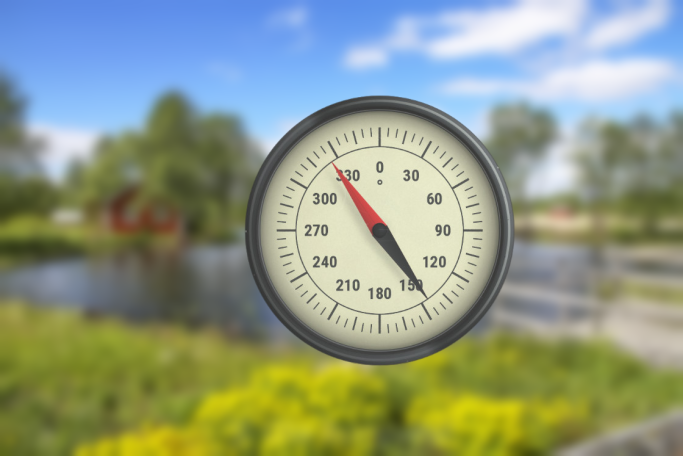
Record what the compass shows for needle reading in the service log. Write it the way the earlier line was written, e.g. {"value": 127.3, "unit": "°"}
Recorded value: {"value": 325, "unit": "°"}
